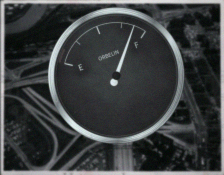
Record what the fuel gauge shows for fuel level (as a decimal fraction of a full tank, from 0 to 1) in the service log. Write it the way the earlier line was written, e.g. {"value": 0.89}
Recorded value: {"value": 0.875}
